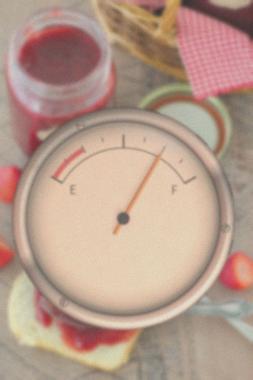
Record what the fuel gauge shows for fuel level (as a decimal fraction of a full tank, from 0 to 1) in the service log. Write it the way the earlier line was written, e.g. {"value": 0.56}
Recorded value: {"value": 0.75}
